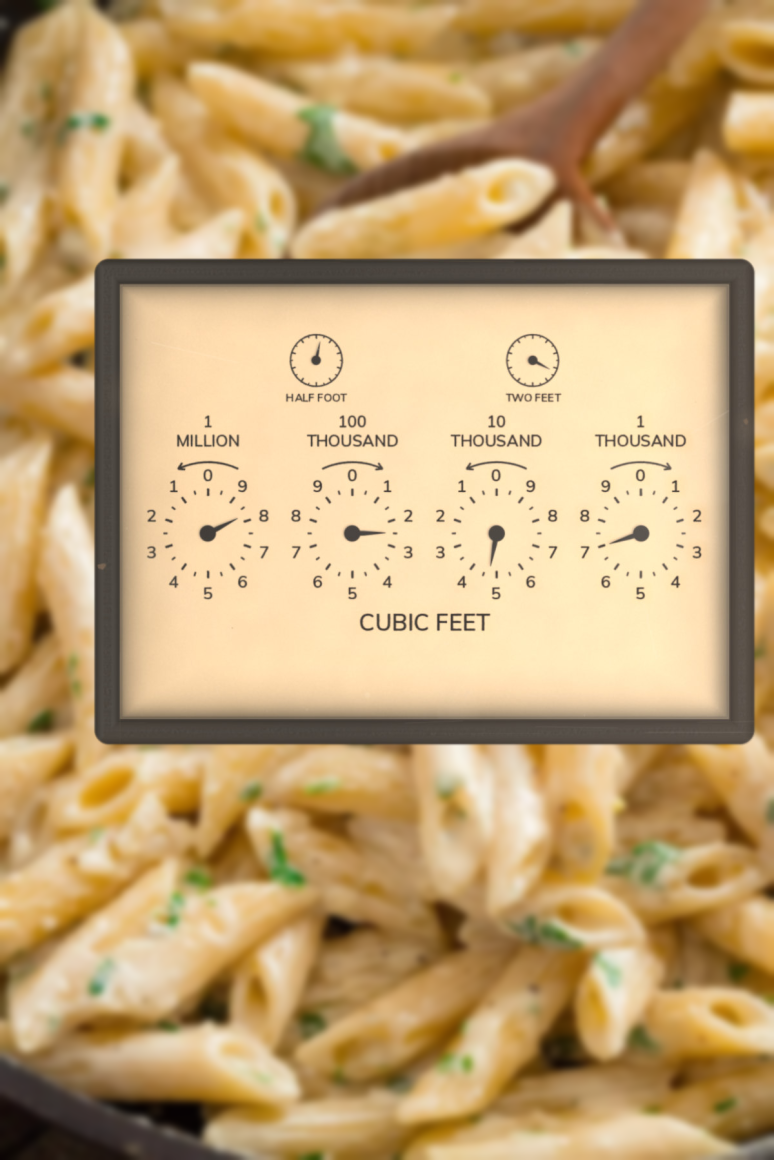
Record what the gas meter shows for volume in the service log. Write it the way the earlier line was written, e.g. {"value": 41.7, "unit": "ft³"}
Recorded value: {"value": 824700, "unit": "ft³"}
